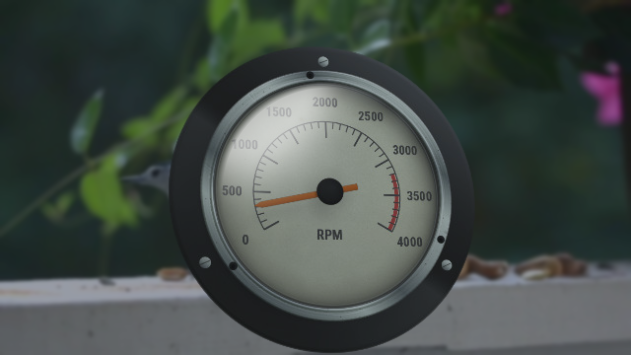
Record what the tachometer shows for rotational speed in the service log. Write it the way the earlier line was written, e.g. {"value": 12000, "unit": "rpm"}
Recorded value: {"value": 300, "unit": "rpm"}
